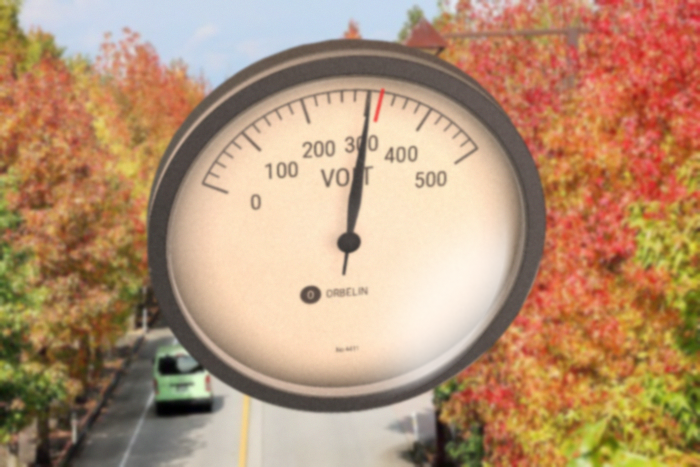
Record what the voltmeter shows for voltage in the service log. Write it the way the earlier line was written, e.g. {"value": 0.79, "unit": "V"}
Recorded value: {"value": 300, "unit": "V"}
